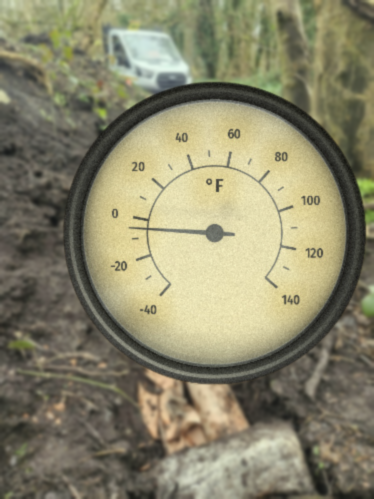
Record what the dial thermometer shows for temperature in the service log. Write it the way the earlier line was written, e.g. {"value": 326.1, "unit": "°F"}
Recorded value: {"value": -5, "unit": "°F"}
